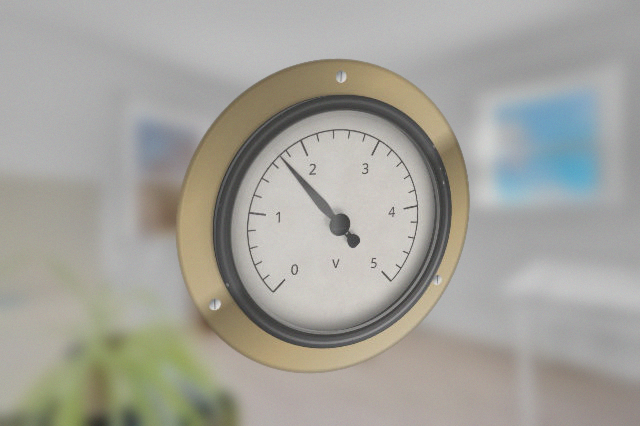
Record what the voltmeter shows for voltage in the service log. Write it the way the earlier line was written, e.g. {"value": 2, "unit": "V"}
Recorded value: {"value": 1.7, "unit": "V"}
